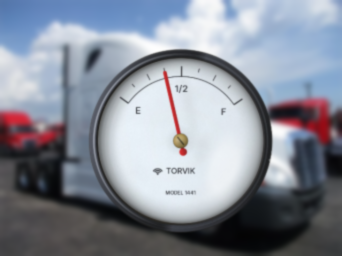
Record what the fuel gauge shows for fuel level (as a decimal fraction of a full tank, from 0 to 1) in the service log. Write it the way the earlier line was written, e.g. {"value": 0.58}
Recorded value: {"value": 0.375}
